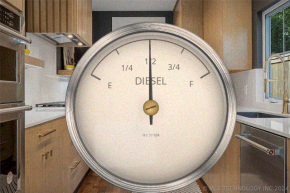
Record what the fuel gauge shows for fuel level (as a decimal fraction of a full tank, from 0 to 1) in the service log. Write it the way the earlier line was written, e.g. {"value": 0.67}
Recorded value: {"value": 0.5}
